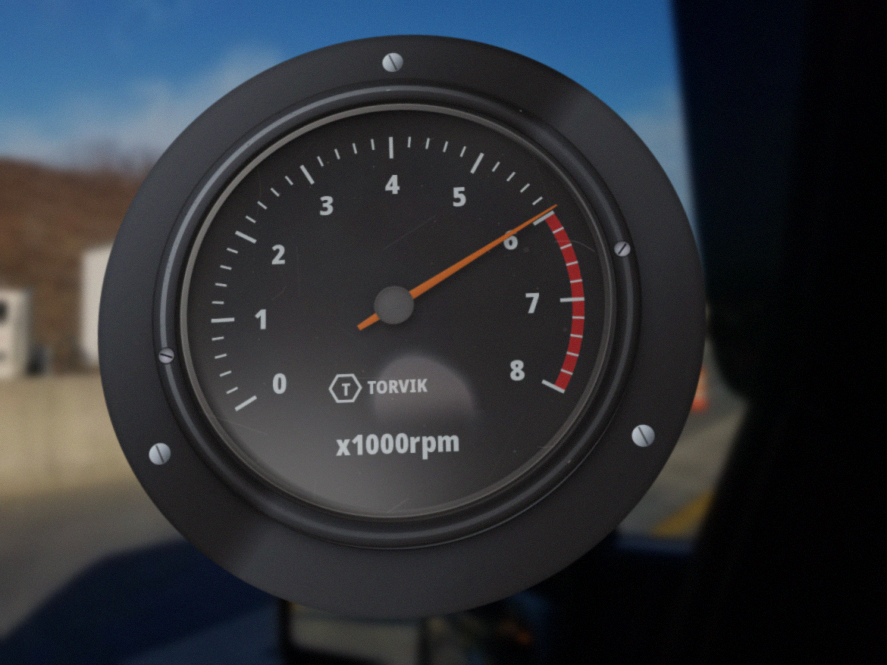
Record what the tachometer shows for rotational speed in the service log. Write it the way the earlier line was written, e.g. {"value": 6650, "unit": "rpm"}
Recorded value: {"value": 6000, "unit": "rpm"}
